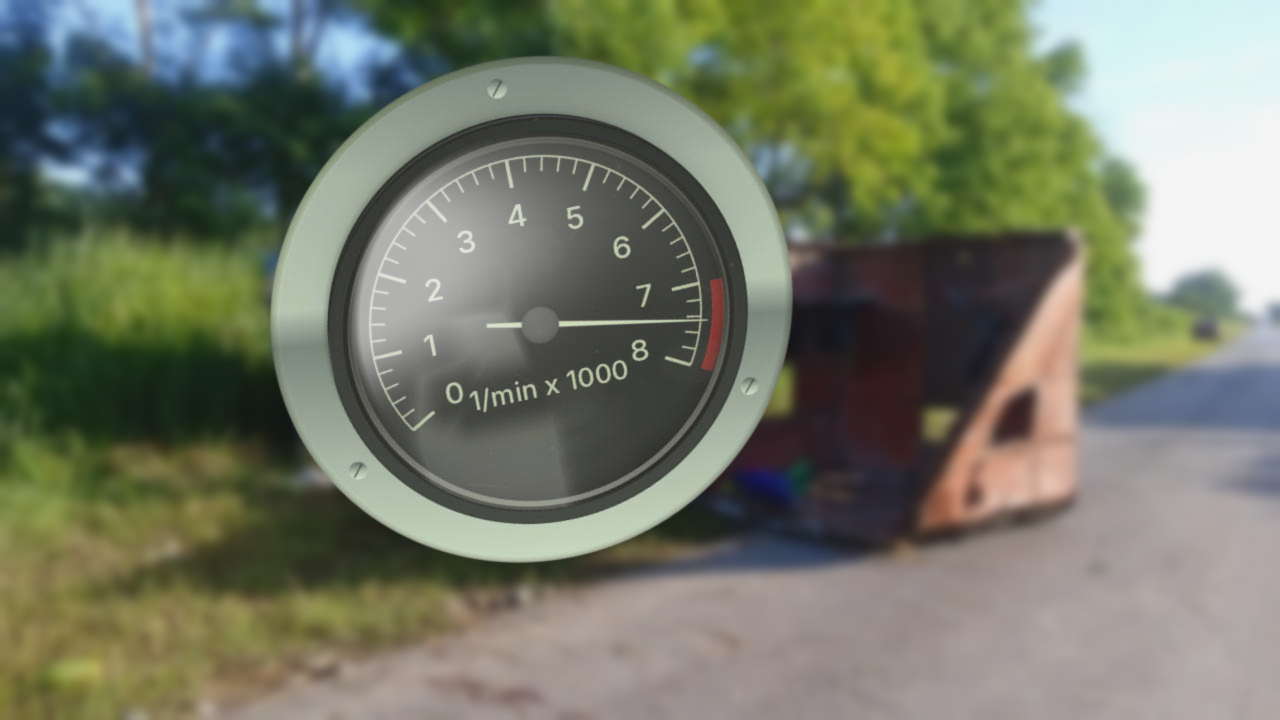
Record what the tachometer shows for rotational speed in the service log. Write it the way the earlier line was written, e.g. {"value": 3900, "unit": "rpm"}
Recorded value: {"value": 7400, "unit": "rpm"}
